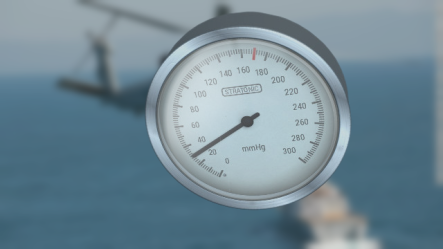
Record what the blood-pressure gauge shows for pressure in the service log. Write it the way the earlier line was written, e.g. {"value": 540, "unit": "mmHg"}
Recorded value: {"value": 30, "unit": "mmHg"}
